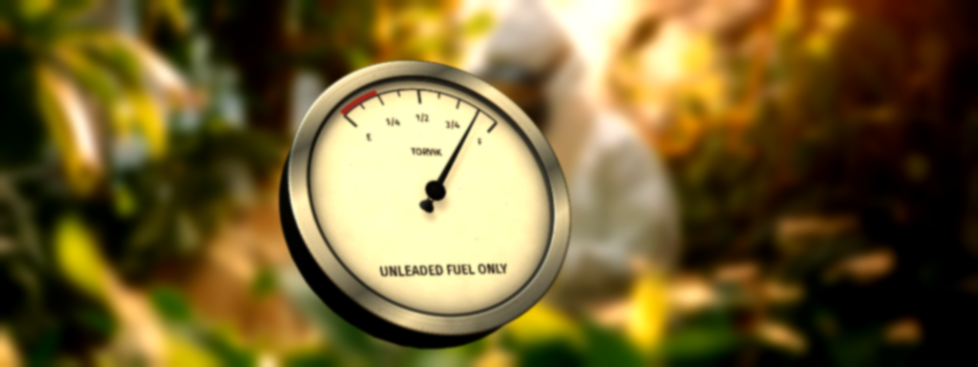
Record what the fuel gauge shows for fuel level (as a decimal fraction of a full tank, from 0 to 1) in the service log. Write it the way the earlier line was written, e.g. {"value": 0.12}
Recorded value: {"value": 0.875}
